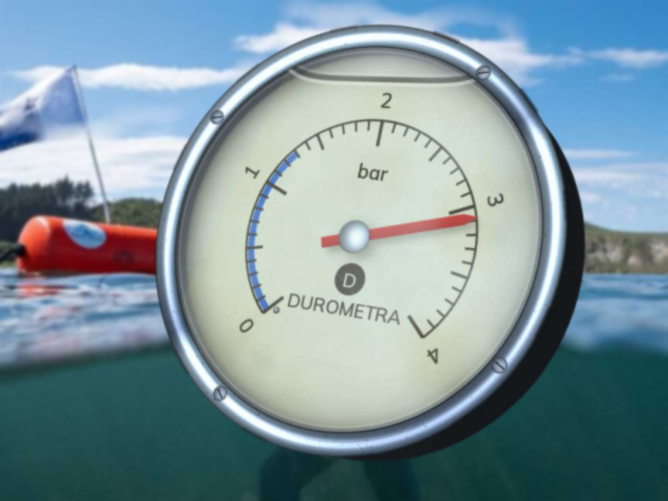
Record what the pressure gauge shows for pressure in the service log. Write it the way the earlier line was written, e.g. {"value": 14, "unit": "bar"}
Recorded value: {"value": 3.1, "unit": "bar"}
